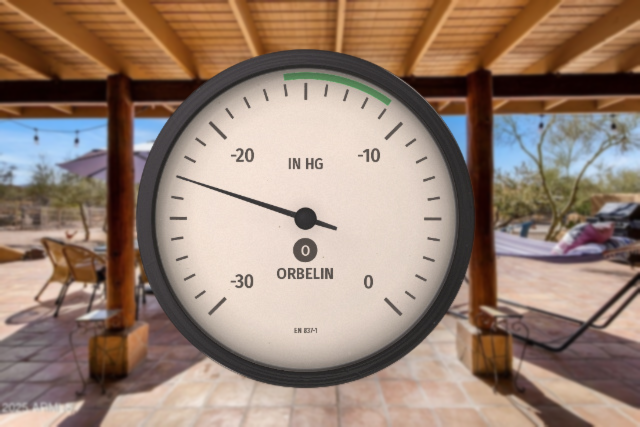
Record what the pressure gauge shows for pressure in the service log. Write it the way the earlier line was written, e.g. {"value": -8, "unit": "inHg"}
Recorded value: {"value": -23, "unit": "inHg"}
